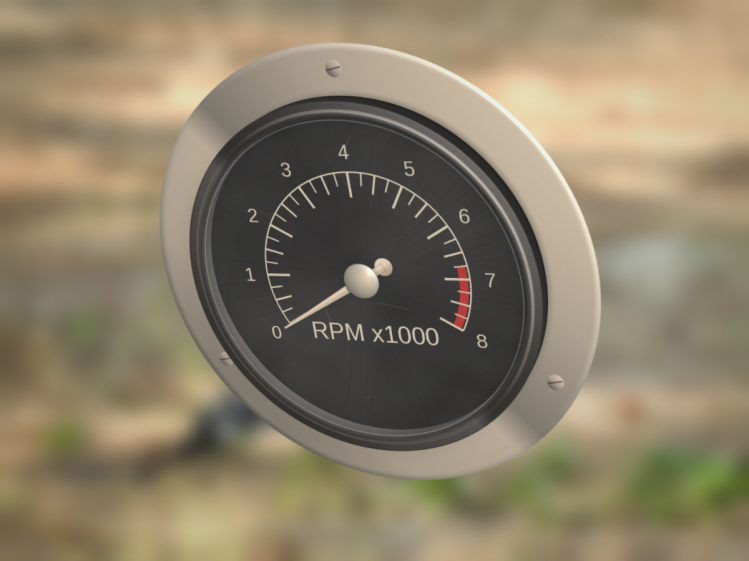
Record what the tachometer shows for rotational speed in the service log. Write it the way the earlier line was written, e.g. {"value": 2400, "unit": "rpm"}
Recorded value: {"value": 0, "unit": "rpm"}
